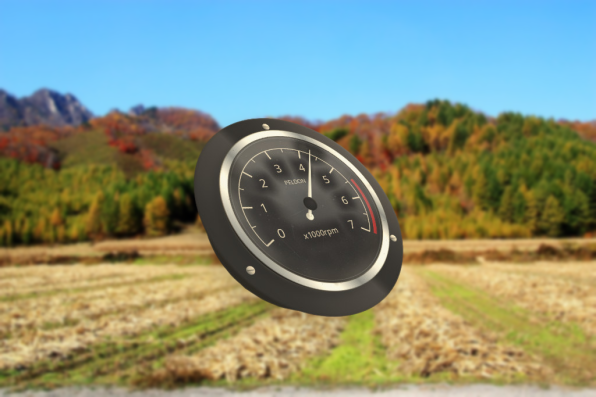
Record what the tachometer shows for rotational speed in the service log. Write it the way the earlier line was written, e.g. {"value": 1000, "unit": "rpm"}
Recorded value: {"value": 4250, "unit": "rpm"}
